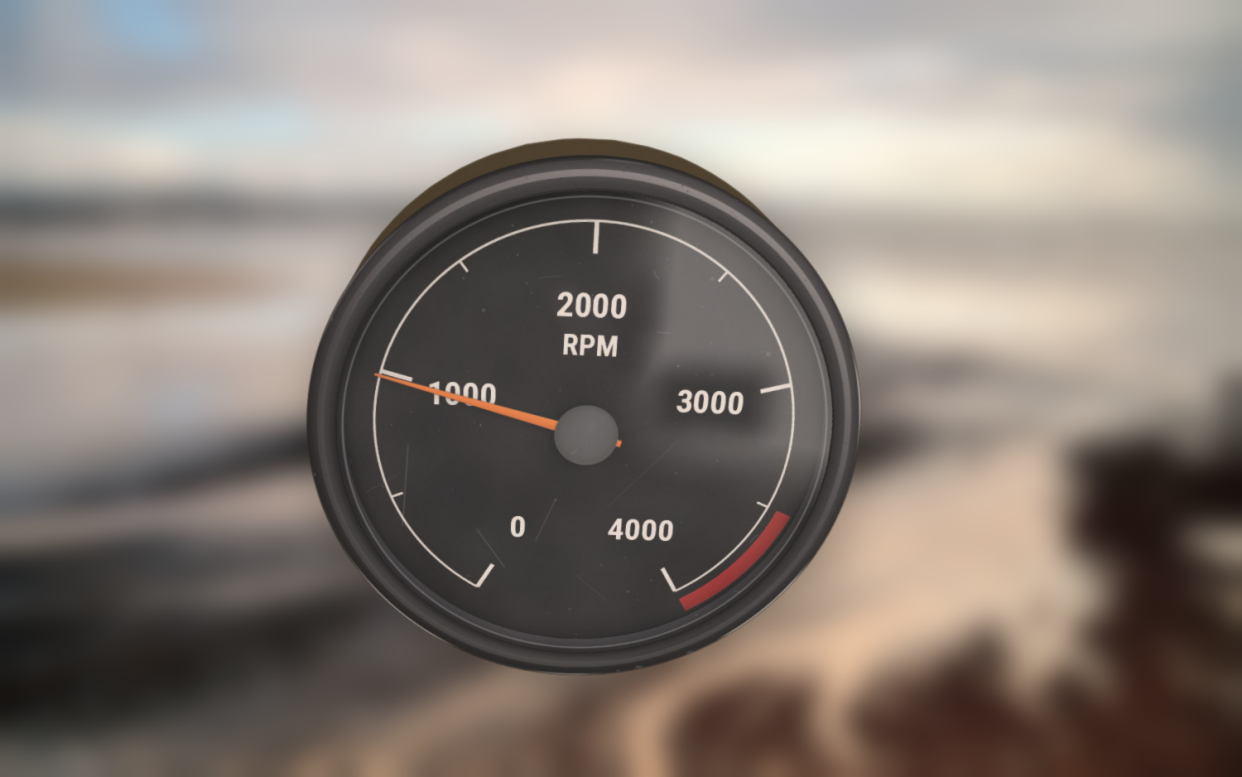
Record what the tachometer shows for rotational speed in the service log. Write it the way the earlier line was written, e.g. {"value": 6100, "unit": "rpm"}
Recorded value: {"value": 1000, "unit": "rpm"}
